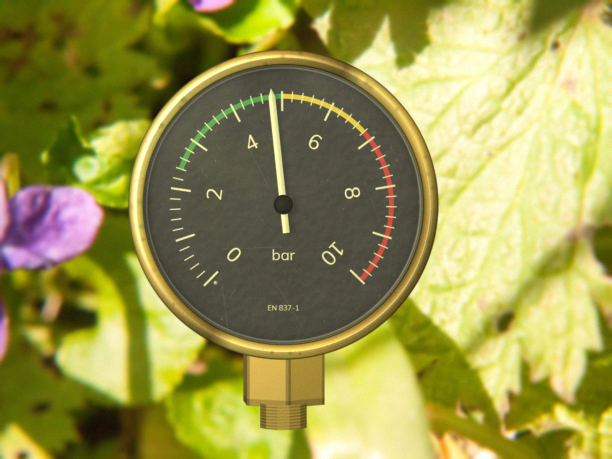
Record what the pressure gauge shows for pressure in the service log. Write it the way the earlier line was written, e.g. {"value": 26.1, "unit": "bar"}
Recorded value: {"value": 4.8, "unit": "bar"}
